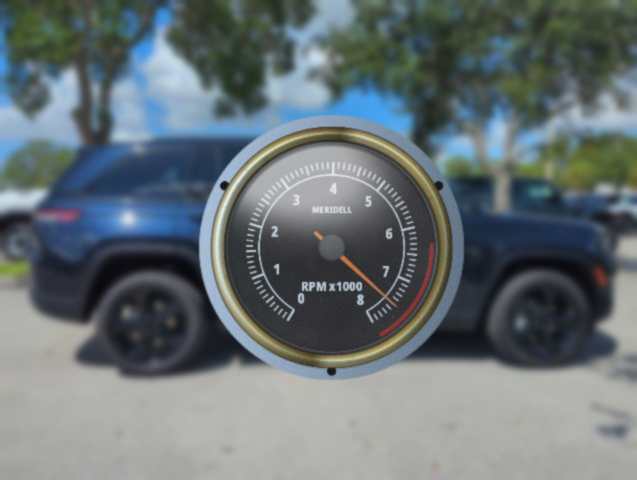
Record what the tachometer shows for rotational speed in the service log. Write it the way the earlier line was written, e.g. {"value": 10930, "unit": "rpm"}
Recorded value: {"value": 7500, "unit": "rpm"}
